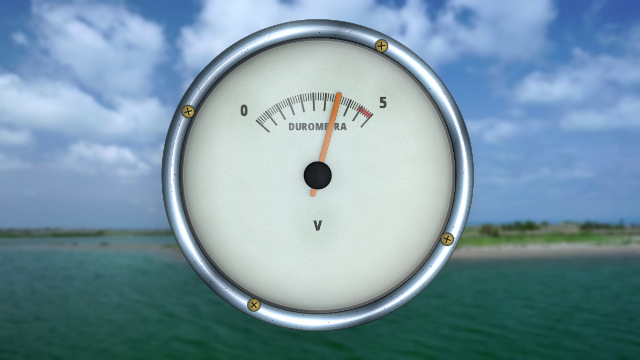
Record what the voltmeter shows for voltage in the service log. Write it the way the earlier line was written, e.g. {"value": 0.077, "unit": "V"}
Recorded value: {"value": 3.5, "unit": "V"}
